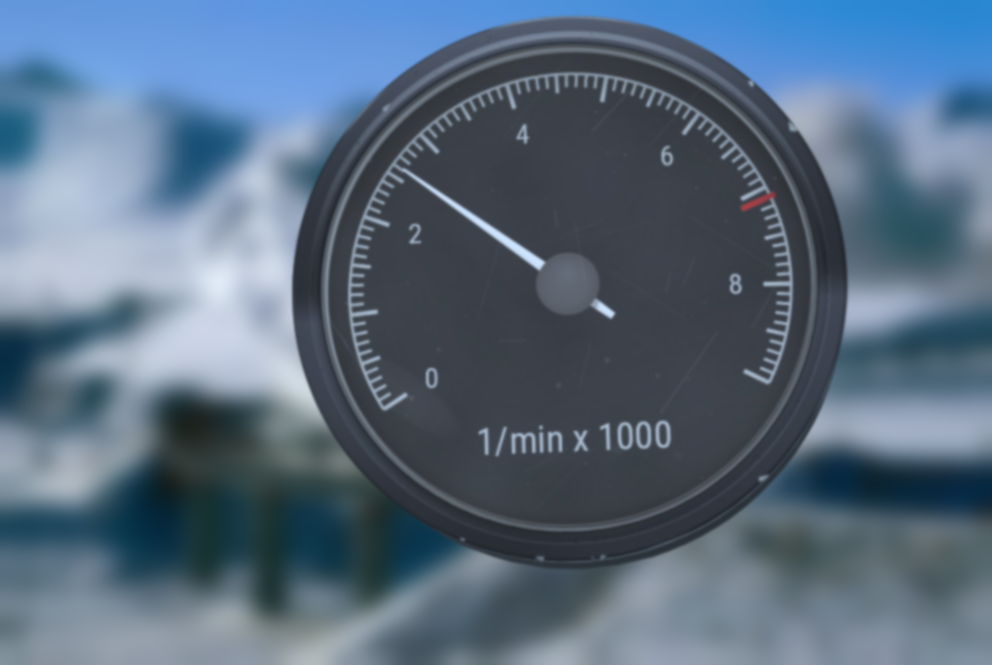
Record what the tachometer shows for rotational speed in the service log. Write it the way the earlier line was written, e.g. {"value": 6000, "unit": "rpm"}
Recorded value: {"value": 2600, "unit": "rpm"}
